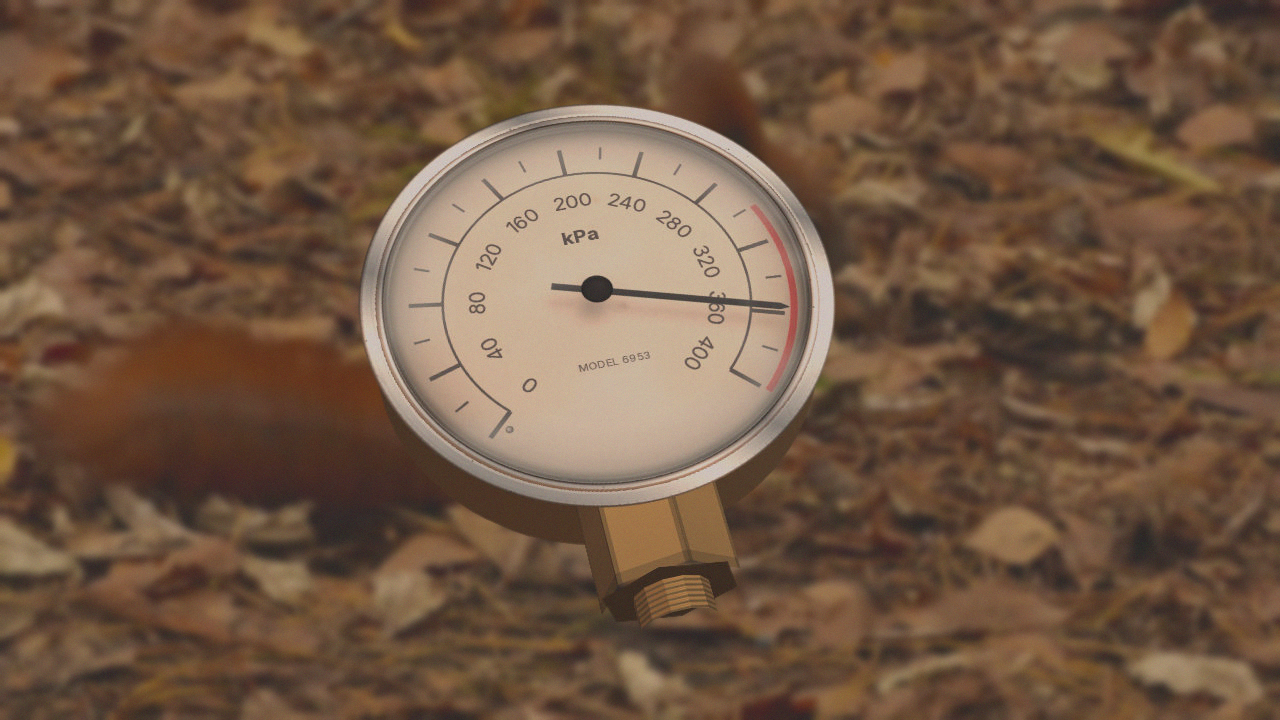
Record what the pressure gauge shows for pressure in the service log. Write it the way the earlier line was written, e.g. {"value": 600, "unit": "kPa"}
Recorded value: {"value": 360, "unit": "kPa"}
